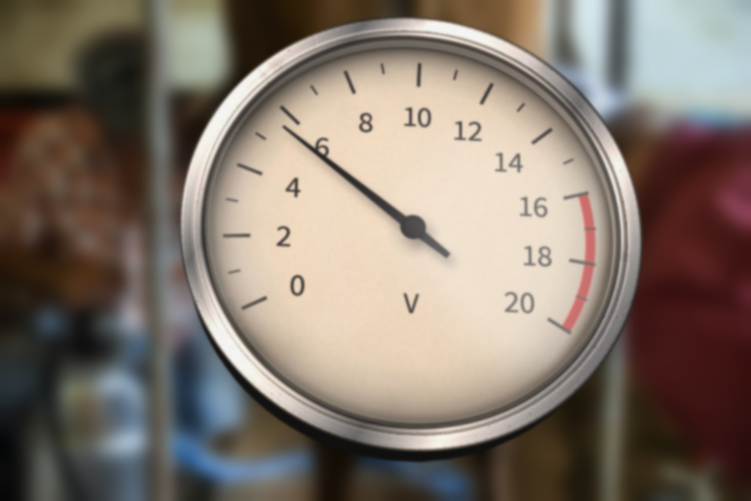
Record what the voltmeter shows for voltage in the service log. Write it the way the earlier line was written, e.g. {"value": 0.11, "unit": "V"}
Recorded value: {"value": 5.5, "unit": "V"}
